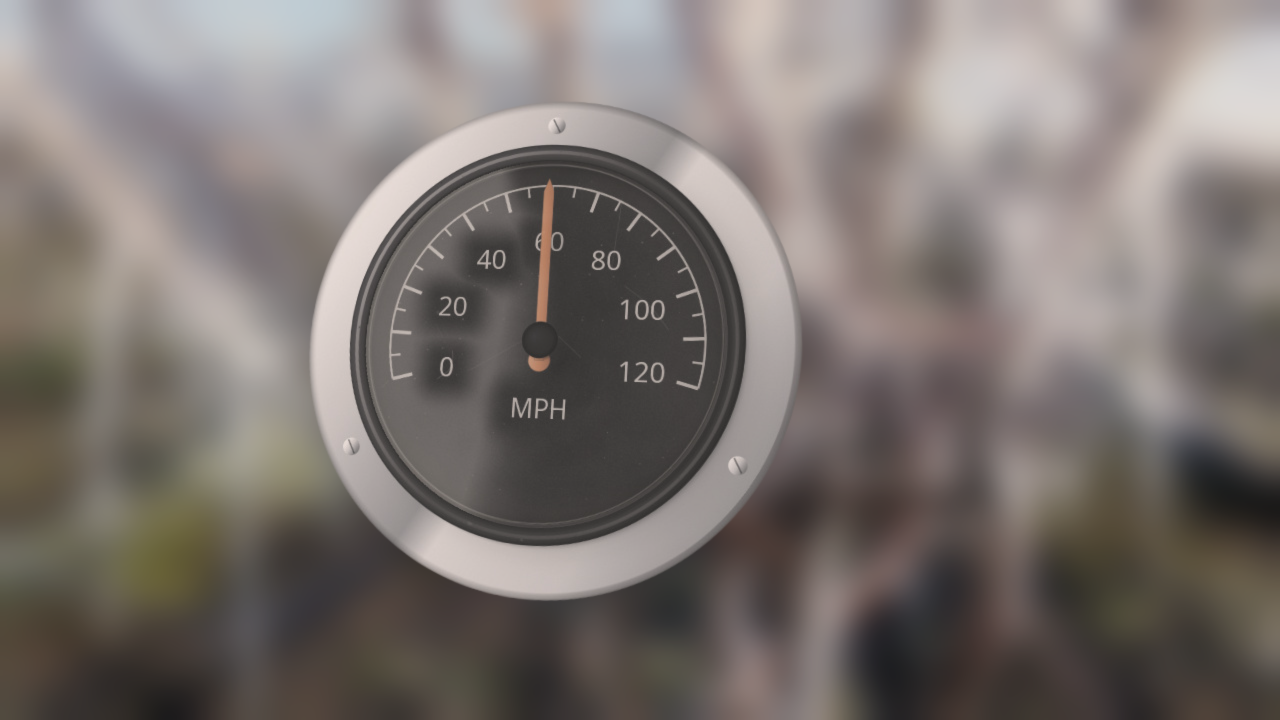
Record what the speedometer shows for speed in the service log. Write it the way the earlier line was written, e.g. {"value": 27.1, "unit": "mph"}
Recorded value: {"value": 60, "unit": "mph"}
